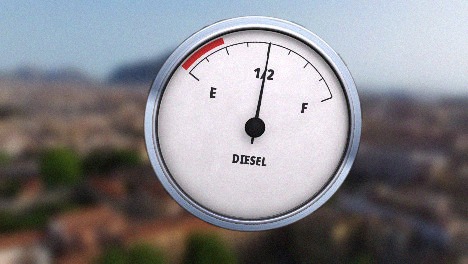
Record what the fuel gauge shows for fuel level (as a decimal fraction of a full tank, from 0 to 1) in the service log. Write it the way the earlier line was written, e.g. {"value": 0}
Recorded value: {"value": 0.5}
